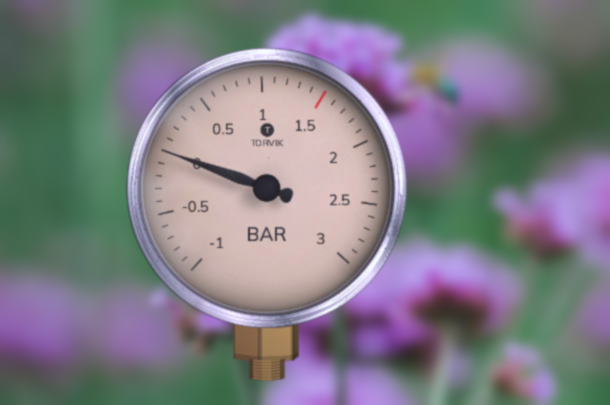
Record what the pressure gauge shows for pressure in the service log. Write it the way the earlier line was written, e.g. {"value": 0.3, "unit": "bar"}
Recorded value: {"value": 0, "unit": "bar"}
